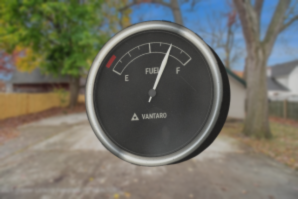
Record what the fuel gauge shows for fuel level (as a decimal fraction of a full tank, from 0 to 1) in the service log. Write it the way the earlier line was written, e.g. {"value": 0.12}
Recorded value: {"value": 0.75}
